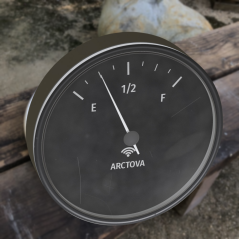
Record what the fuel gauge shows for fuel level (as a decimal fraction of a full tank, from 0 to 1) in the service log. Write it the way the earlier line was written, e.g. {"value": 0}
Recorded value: {"value": 0.25}
